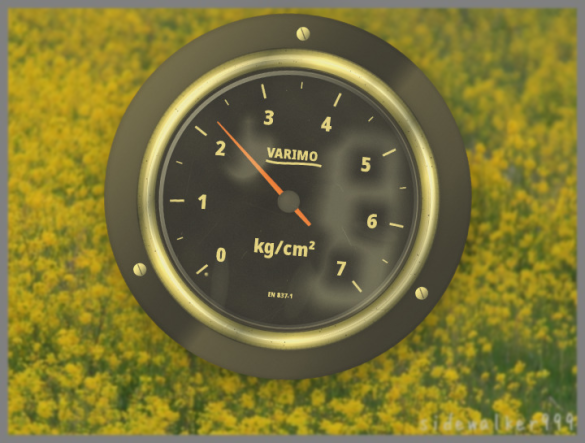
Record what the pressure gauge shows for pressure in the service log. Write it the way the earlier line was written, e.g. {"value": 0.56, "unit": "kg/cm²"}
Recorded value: {"value": 2.25, "unit": "kg/cm²"}
